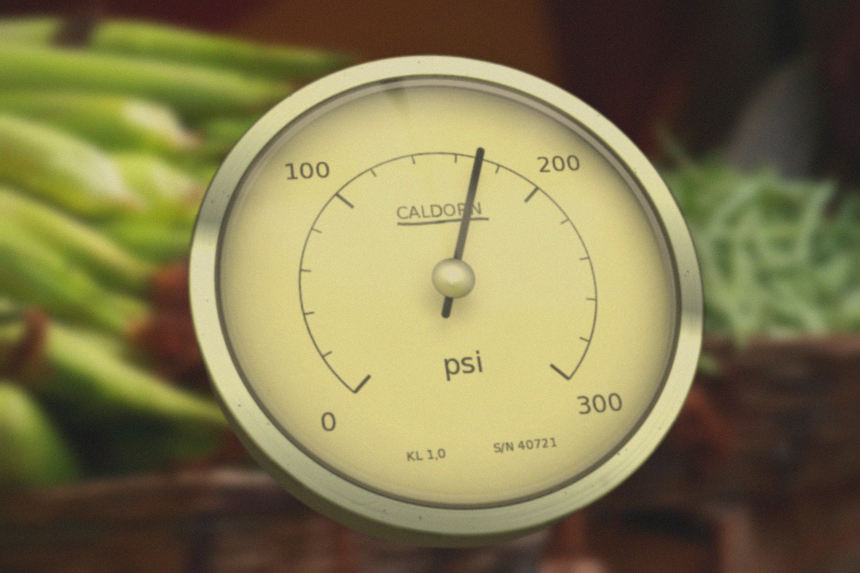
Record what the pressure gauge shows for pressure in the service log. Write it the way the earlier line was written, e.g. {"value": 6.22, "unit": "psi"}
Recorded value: {"value": 170, "unit": "psi"}
